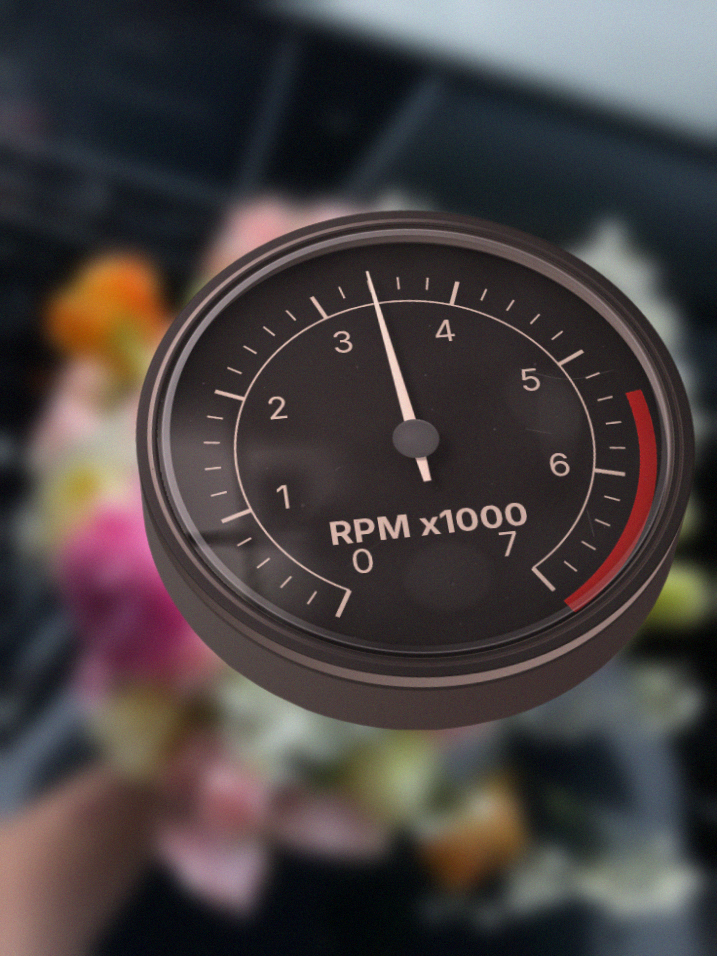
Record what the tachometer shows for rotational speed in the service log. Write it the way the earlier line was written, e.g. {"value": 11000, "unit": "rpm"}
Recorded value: {"value": 3400, "unit": "rpm"}
